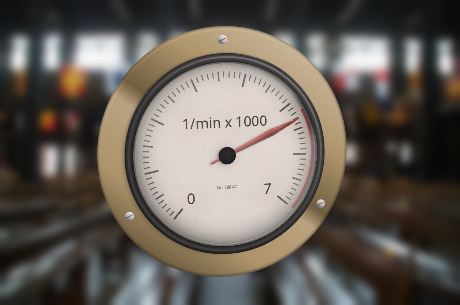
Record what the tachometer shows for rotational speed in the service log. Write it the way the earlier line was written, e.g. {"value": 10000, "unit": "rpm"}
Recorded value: {"value": 5300, "unit": "rpm"}
